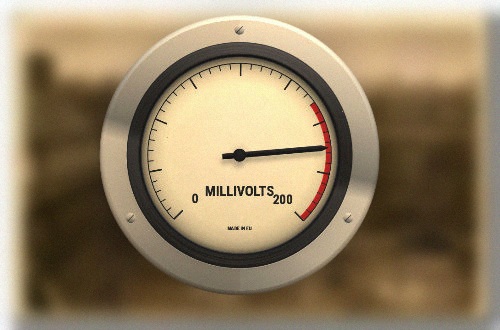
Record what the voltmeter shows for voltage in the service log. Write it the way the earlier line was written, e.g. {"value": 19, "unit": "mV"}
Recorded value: {"value": 162.5, "unit": "mV"}
